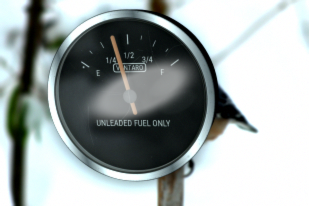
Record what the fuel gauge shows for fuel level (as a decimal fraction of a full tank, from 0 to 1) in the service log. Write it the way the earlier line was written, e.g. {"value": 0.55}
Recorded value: {"value": 0.375}
